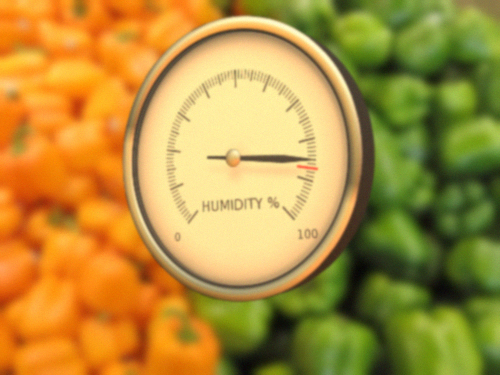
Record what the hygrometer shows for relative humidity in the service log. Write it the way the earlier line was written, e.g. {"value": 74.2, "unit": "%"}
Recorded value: {"value": 85, "unit": "%"}
